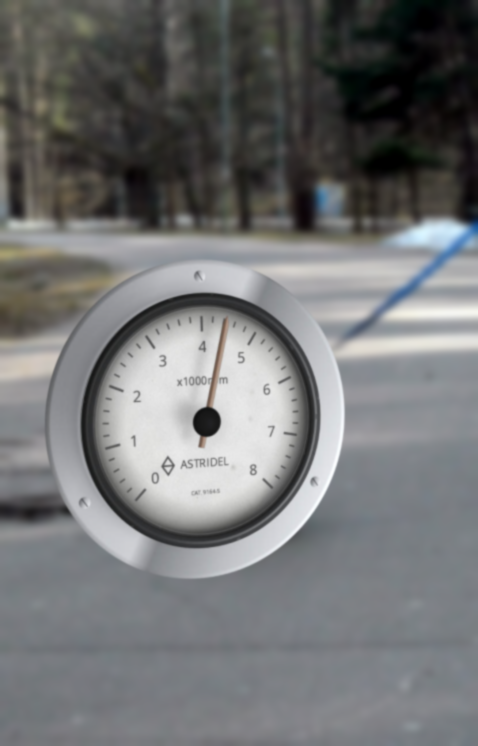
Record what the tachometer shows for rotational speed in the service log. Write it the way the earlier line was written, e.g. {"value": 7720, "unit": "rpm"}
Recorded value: {"value": 4400, "unit": "rpm"}
